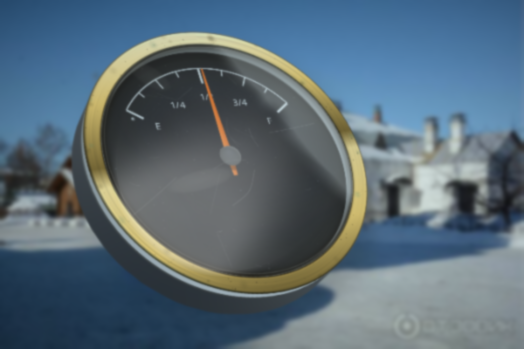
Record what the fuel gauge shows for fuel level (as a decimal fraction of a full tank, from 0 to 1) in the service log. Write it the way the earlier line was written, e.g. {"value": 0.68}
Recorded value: {"value": 0.5}
